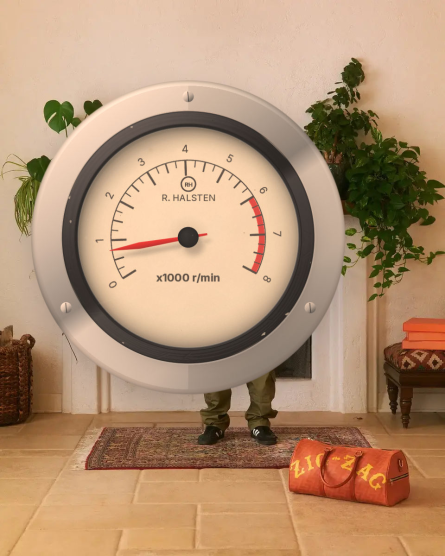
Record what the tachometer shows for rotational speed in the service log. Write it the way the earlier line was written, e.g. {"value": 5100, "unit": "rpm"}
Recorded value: {"value": 750, "unit": "rpm"}
